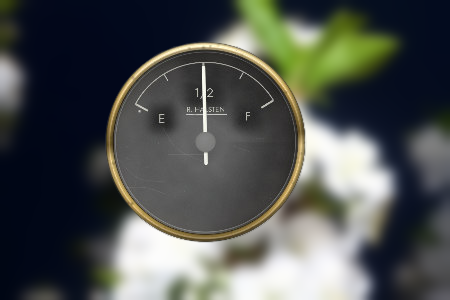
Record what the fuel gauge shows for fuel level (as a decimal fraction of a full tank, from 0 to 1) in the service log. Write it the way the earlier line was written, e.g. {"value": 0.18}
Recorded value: {"value": 0.5}
